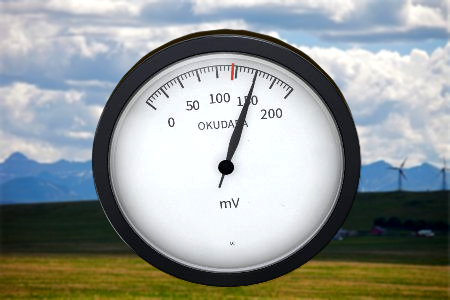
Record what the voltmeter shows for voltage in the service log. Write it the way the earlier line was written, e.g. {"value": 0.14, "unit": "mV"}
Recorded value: {"value": 150, "unit": "mV"}
